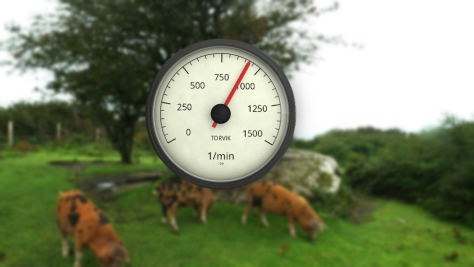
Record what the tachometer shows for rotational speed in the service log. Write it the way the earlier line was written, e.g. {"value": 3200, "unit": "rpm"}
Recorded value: {"value": 925, "unit": "rpm"}
